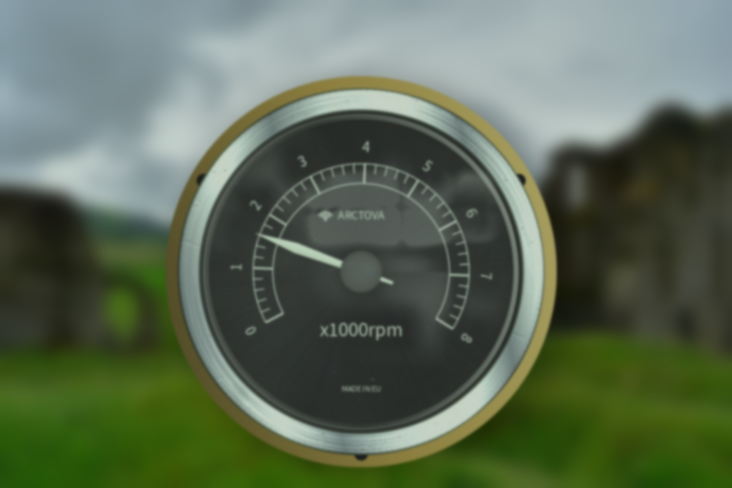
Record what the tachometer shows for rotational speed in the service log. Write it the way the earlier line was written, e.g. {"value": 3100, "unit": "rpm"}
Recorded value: {"value": 1600, "unit": "rpm"}
